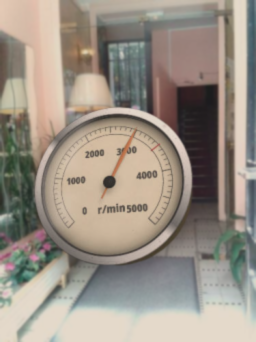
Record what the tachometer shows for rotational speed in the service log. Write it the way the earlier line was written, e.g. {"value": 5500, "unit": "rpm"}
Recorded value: {"value": 3000, "unit": "rpm"}
